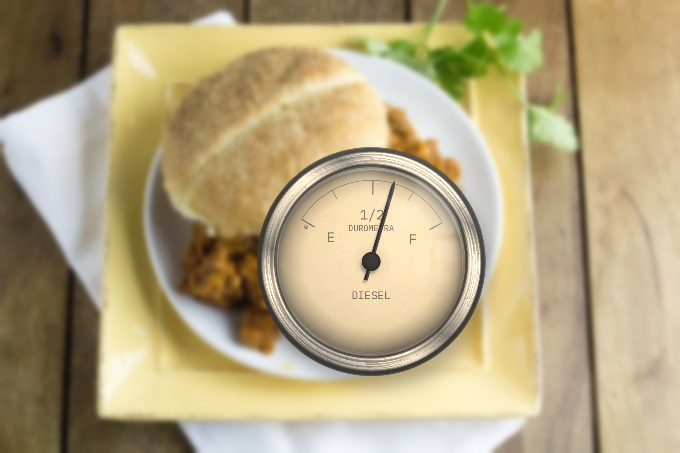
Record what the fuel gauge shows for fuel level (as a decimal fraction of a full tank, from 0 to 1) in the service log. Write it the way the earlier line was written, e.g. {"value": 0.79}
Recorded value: {"value": 0.625}
